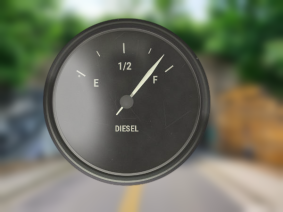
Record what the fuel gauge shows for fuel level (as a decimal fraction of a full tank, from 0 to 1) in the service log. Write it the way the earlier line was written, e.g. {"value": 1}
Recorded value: {"value": 0.875}
